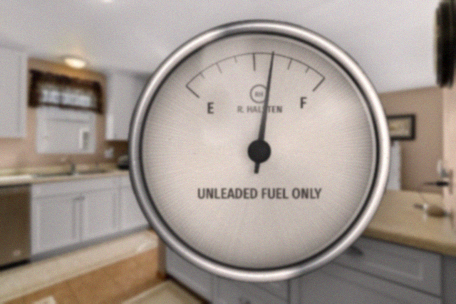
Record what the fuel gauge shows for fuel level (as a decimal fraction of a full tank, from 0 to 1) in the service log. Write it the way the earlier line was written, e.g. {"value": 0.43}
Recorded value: {"value": 0.625}
